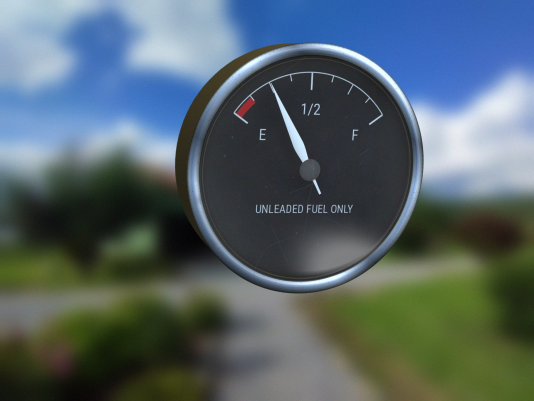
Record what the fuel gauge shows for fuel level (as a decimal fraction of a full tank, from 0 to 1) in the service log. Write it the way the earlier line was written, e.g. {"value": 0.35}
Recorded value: {"value": 0.25}
